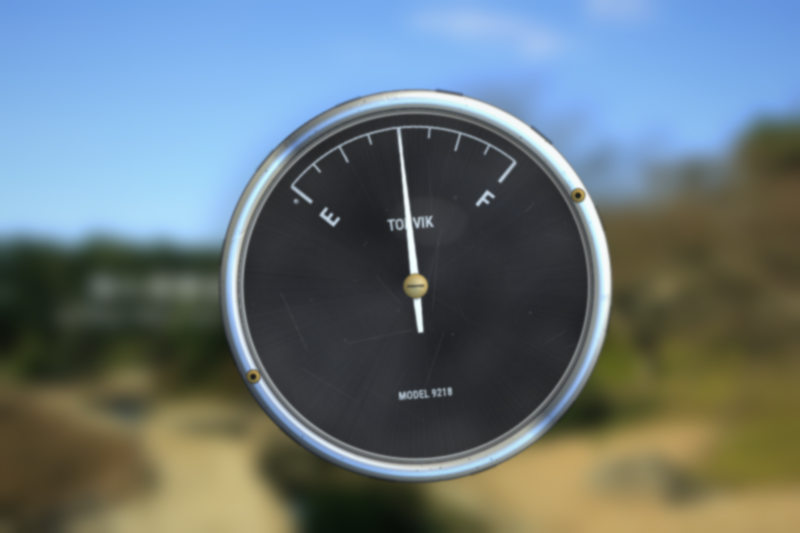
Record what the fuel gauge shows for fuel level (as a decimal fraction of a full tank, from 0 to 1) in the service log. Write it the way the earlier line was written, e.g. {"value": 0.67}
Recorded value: {"value": 0.5}
